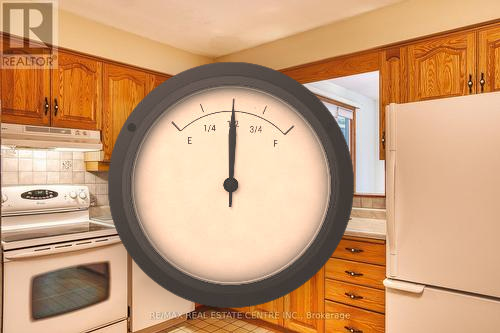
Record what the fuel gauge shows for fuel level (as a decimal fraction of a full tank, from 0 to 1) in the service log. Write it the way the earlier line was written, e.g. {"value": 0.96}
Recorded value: {"value": 0.5}
